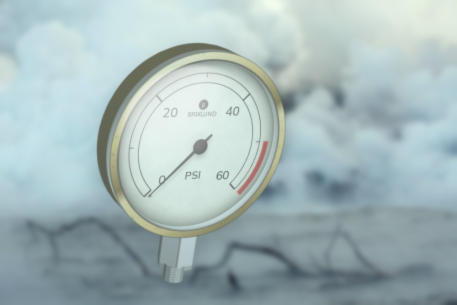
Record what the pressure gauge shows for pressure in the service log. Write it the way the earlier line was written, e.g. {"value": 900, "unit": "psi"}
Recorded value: {"value": 0, "unit": "psi"}
